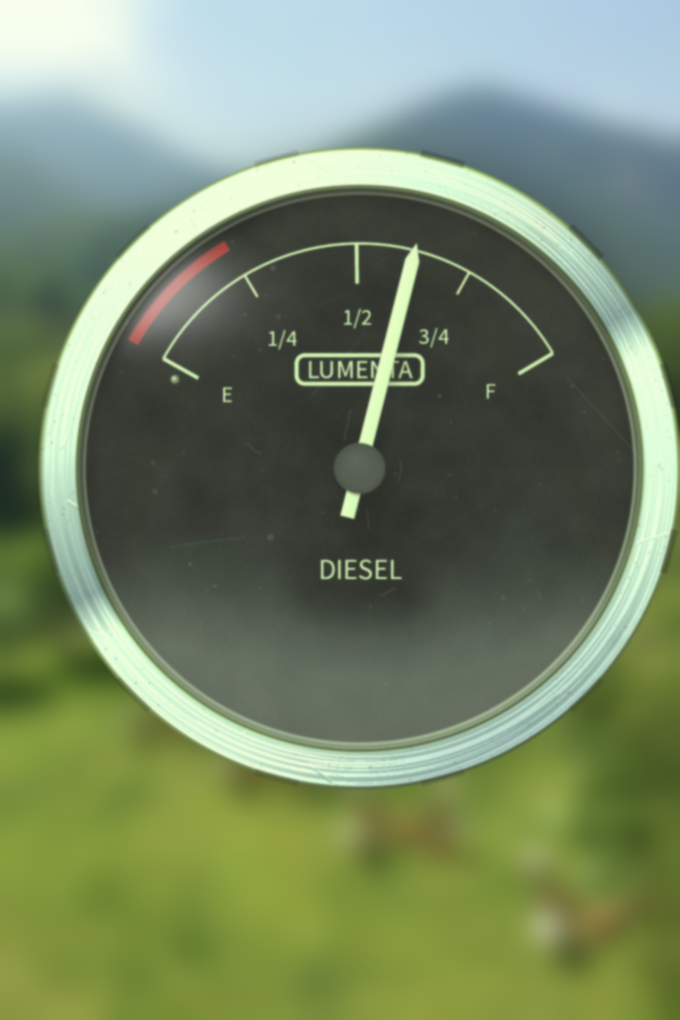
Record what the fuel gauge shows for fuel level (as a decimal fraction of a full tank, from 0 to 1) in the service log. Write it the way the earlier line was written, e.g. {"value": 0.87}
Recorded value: {"value": 0.625}
